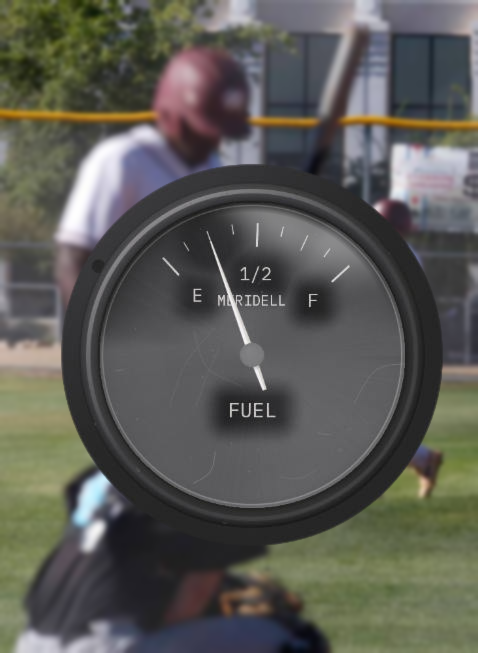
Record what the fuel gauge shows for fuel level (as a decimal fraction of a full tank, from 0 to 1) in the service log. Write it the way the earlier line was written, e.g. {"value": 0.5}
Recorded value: {"value": 0.25}
